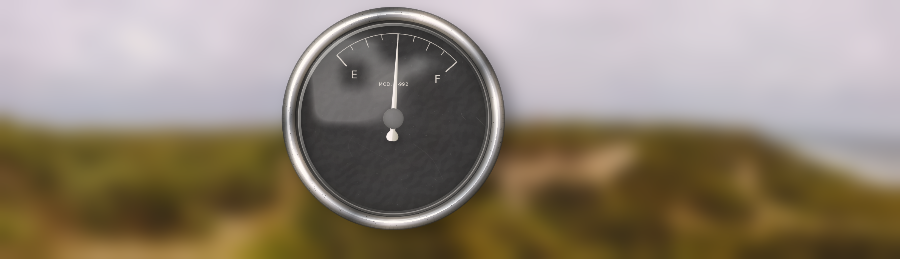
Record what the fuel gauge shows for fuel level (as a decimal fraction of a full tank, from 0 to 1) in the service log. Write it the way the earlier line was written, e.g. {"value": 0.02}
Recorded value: {"value": 0.5}
